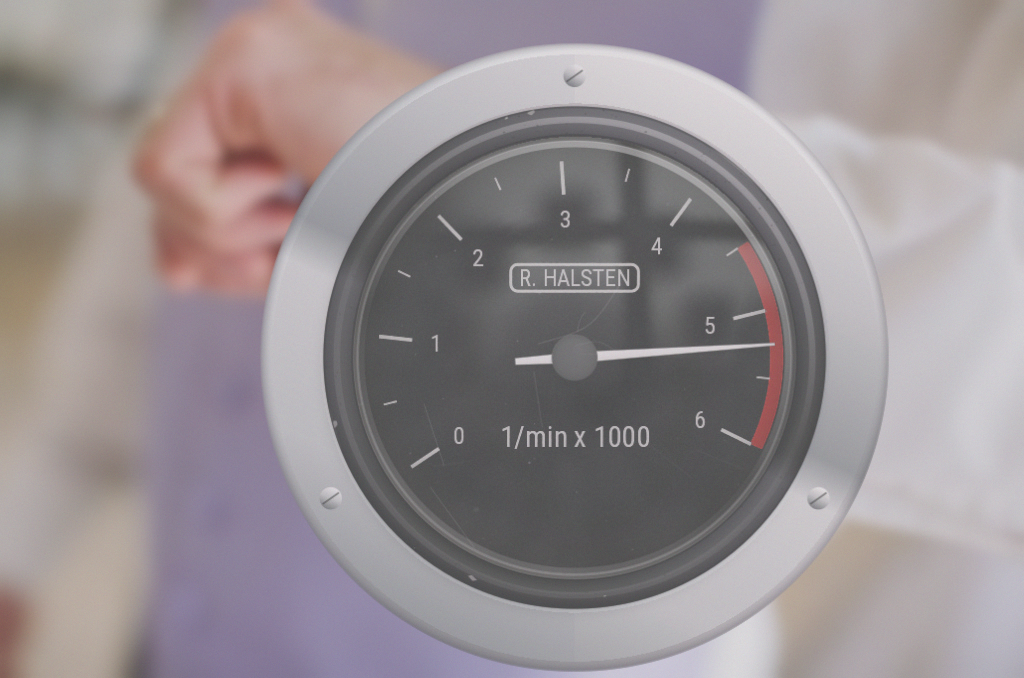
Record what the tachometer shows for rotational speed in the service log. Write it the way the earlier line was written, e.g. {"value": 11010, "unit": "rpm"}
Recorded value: {"value": 5250, "unit": "rpm"}
